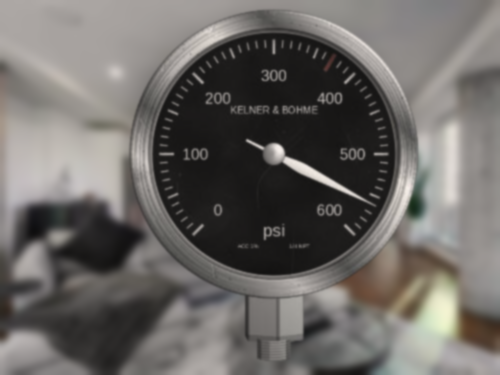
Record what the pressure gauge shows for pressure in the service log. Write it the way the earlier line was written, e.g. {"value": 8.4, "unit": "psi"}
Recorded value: {"value": 560, "unit": "psi"}
